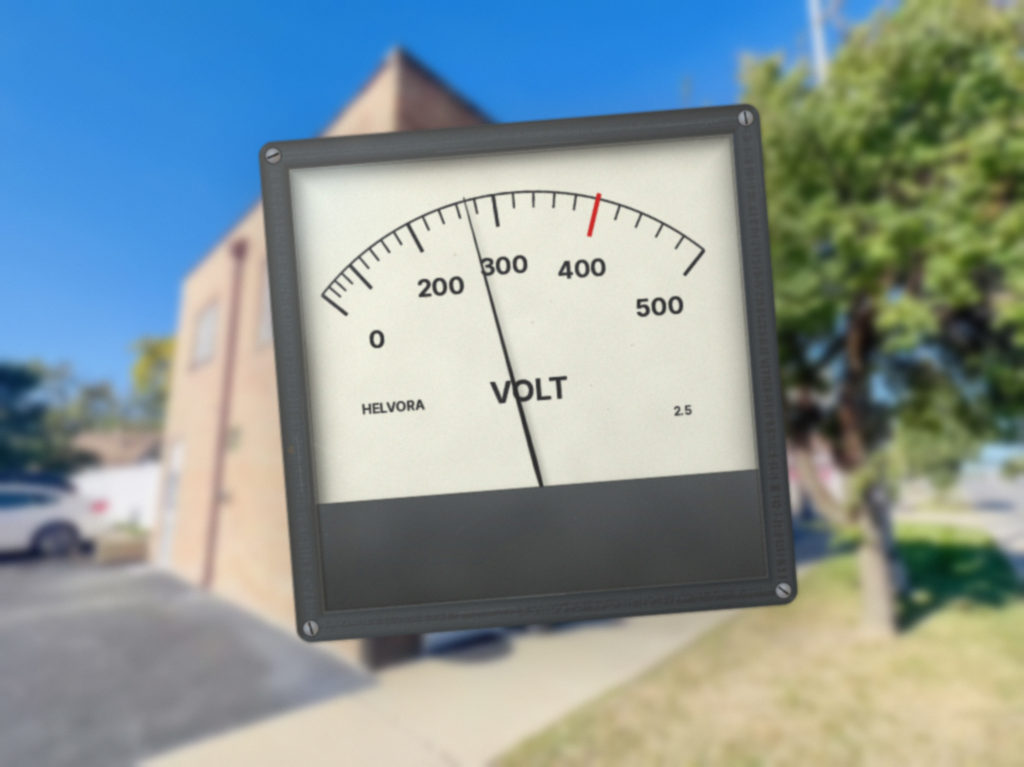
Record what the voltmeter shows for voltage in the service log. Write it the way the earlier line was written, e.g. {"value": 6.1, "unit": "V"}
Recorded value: {"value": 270, "unit": "V"}
